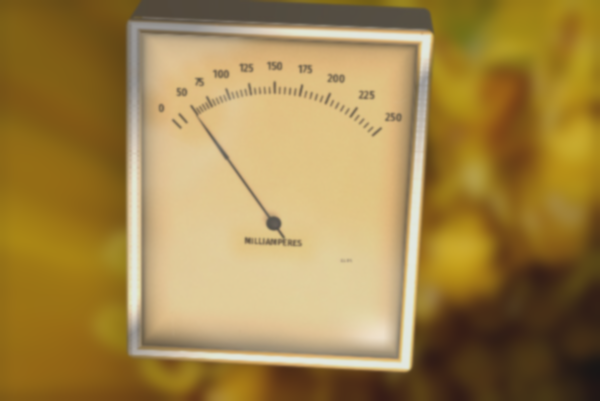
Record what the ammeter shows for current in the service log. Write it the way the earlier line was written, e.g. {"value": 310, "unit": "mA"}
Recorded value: {"value": 50, "unit": "mA"}
